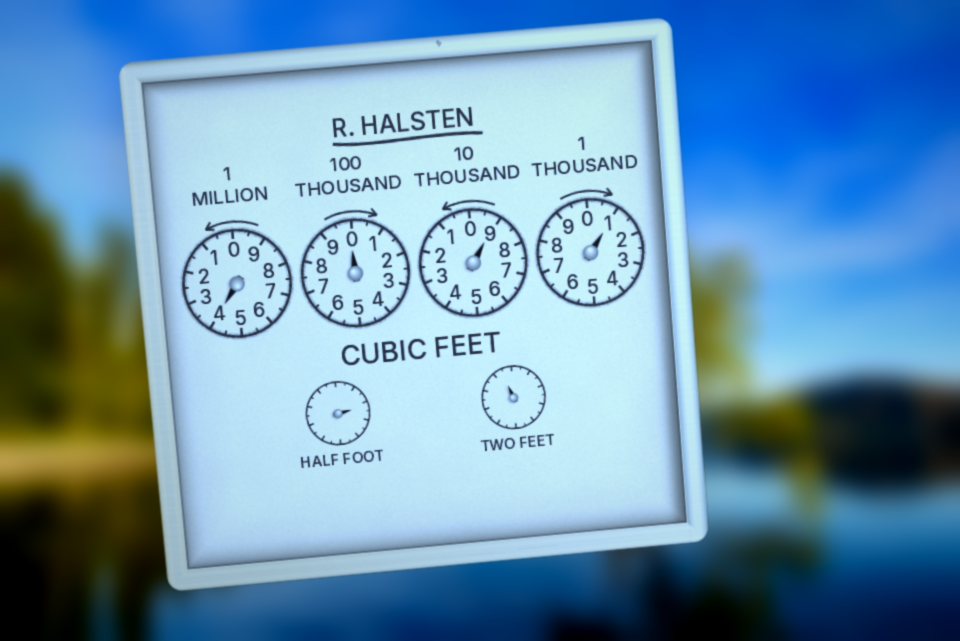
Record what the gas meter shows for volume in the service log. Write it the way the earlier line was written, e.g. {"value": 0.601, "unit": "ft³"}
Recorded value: {"value": 399100, "unit": "ft³"}
